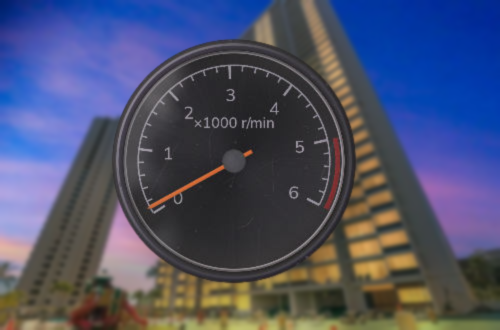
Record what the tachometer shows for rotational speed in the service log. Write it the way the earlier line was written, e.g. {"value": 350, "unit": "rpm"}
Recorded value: {"value": 100, "unit": "rpm"}
